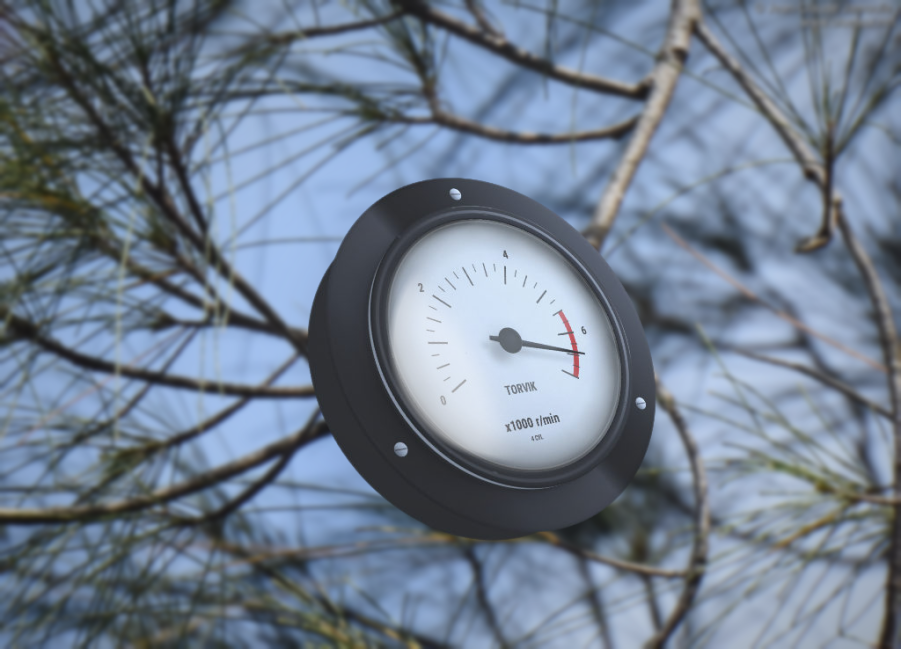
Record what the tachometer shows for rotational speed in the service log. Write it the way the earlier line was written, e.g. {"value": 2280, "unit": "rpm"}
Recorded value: {"value": 6500, "unit": "rpm"}
